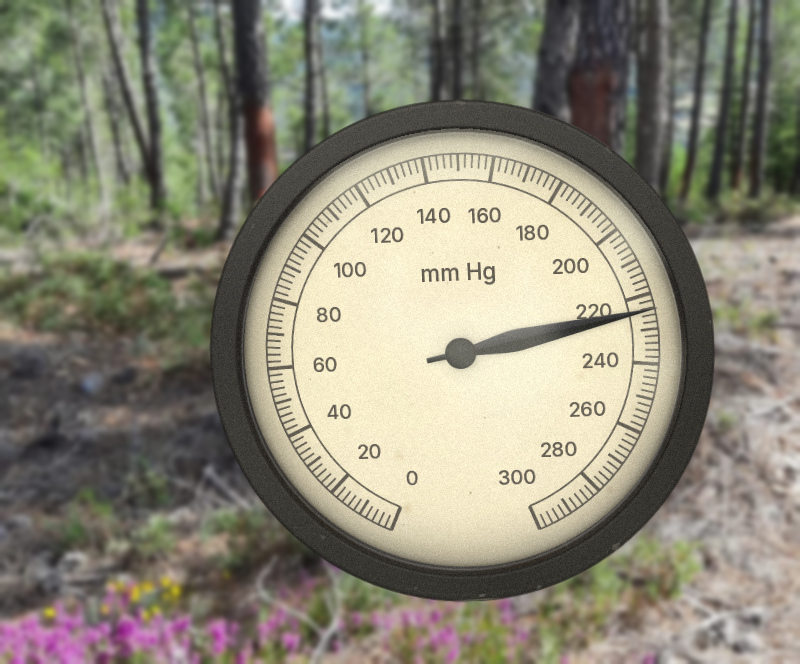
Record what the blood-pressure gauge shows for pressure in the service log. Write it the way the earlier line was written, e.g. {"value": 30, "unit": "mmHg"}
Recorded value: {"value": 224, "unit": "mmHg"}
